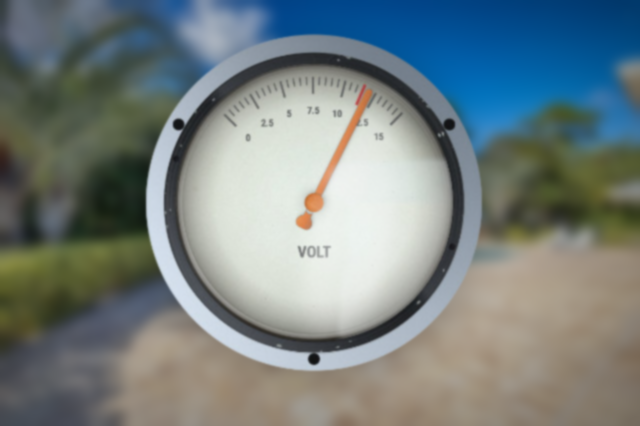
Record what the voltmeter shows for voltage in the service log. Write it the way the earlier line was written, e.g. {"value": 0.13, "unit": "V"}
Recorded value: {"value": 12, "unit": "V"}
